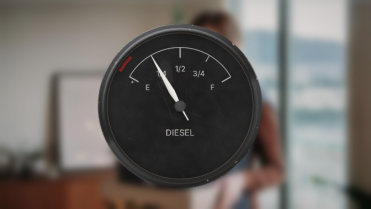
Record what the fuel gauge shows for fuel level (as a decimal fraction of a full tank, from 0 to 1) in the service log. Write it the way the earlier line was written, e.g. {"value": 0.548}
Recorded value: {"value": 0.25}
